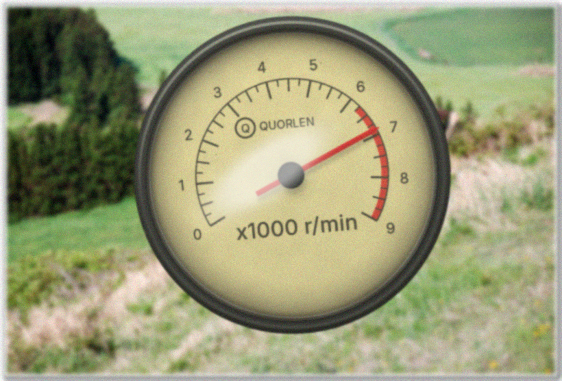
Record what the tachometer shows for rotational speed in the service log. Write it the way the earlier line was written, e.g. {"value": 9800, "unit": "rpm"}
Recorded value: {"value": 6875, "unit": "rpm"}
